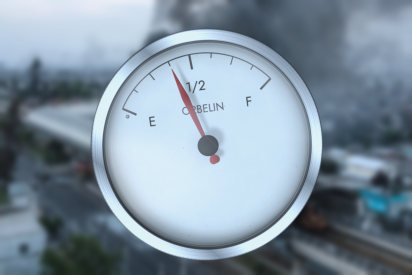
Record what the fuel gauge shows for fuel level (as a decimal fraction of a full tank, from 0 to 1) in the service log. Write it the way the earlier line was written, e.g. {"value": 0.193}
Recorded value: {"value": 0.375}
